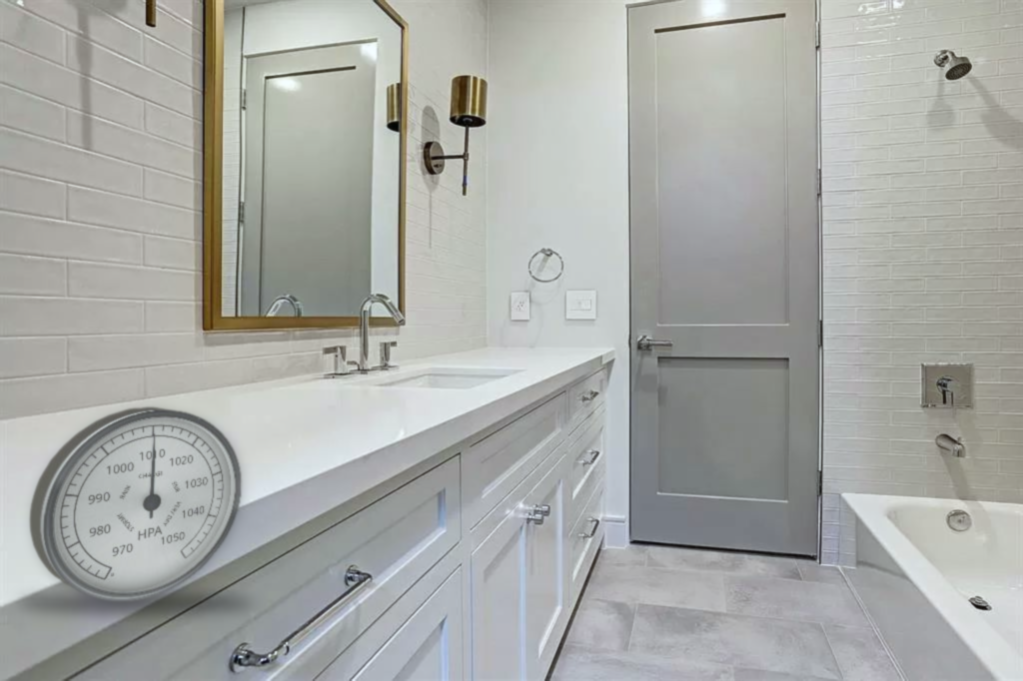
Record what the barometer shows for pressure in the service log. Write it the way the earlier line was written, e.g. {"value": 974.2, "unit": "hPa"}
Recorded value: {"value": 1010, "unit": "hPa"}
